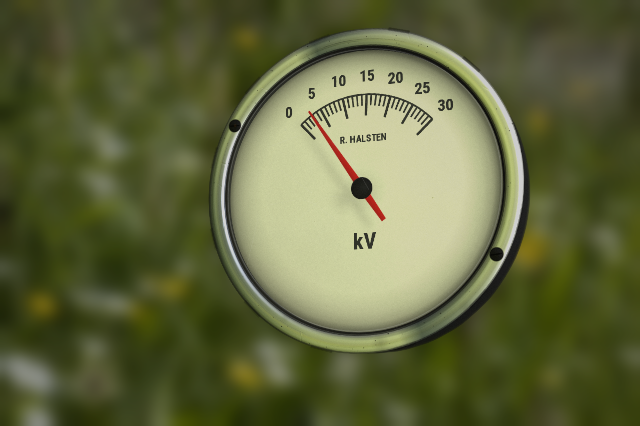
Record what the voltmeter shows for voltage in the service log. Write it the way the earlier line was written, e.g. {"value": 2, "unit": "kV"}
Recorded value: {"value": 3, "unit": "kV"}
